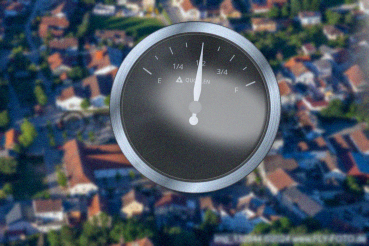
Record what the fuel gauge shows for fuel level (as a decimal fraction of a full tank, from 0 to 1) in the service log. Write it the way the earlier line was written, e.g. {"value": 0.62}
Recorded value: {"value": 0.5}
